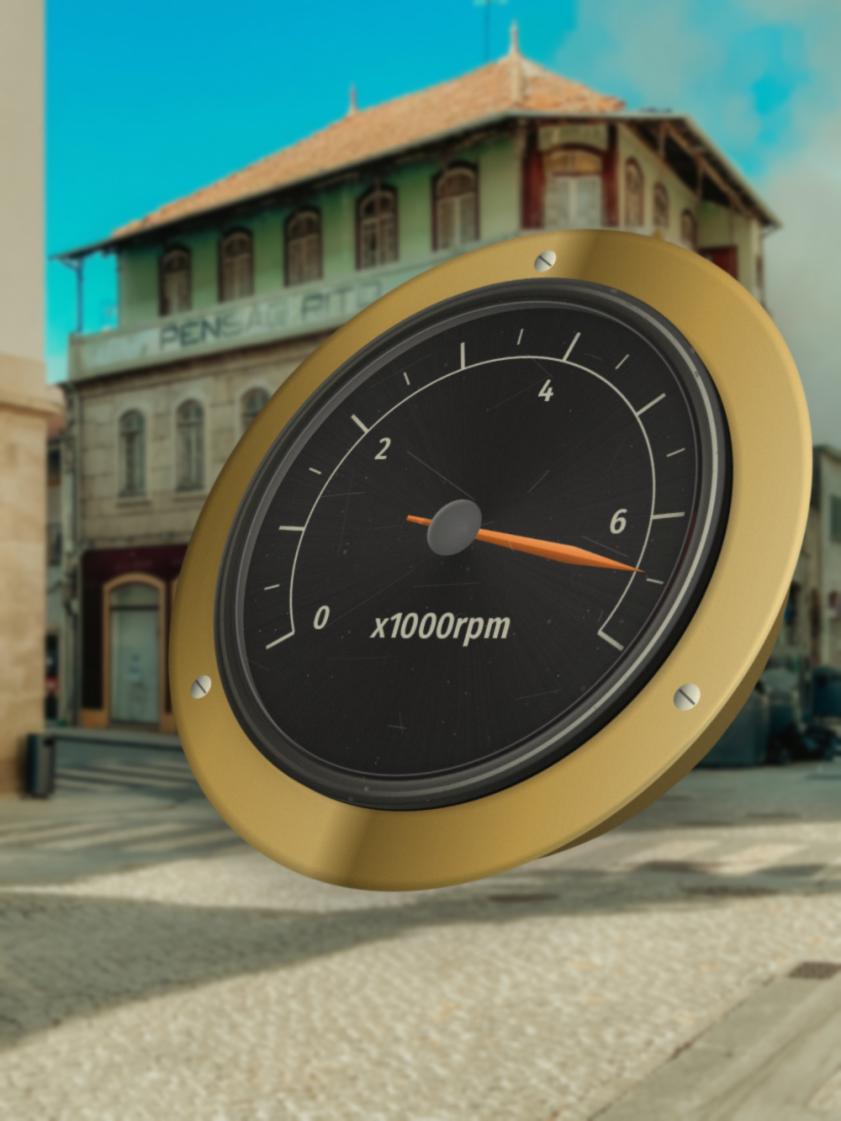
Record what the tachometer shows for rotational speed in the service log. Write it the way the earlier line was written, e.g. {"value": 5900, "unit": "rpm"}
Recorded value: {"value": 6500, "unit": "rpm"}
